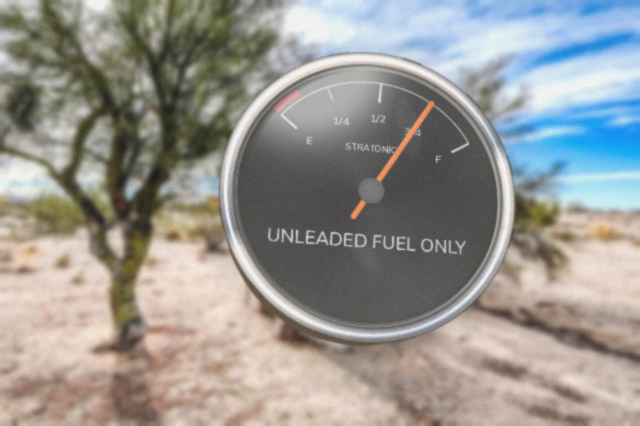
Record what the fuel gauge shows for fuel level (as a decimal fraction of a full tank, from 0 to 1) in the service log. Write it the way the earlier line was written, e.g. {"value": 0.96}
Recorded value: {"value": 0.75}
